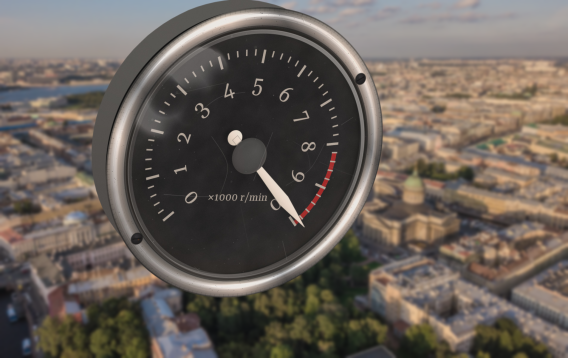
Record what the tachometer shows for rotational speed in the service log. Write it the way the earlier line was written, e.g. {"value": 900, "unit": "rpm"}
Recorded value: {"value": 9900, "unit": "rpm"}
